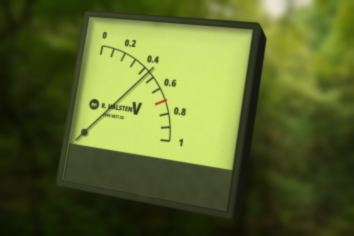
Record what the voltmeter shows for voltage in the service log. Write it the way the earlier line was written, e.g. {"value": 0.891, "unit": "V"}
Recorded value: {"value": 0.45, "unit": "V"}
